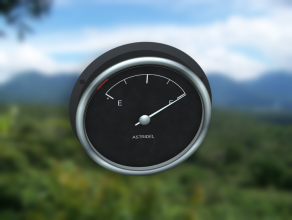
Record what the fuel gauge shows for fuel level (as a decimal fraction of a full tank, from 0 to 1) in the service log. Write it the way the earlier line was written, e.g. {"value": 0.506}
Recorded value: {"value": 1}
